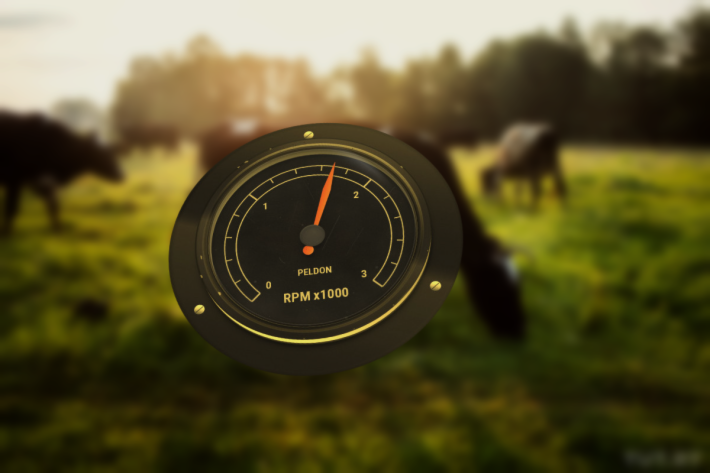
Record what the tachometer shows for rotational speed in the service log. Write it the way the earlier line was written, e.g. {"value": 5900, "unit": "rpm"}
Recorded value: {"value": 1700, "unit": "rpm"}
